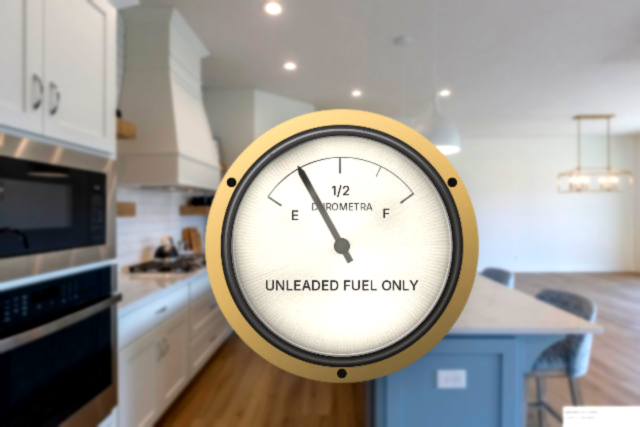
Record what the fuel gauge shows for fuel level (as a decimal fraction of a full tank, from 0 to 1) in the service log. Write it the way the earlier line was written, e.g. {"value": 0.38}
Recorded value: {"value": 0.25}
